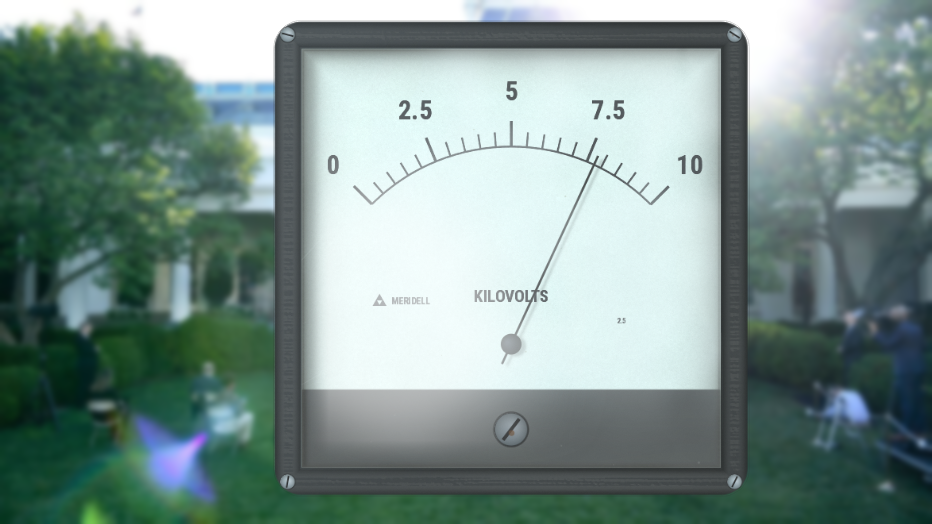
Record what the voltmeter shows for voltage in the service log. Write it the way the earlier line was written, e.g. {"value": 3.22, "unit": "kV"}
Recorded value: {"value": 7.75, "unit": "kV"}
